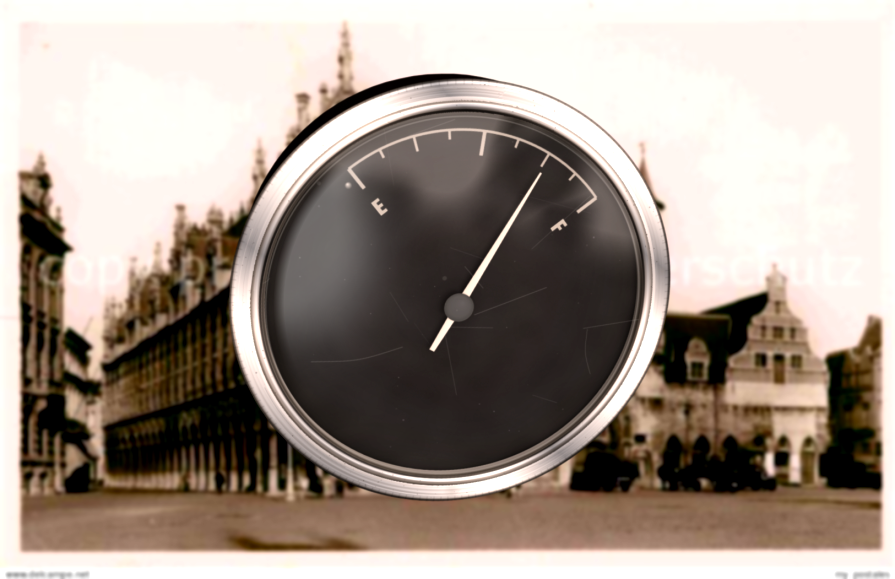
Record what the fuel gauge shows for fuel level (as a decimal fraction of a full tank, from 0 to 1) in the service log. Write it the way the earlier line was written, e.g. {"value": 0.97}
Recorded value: {"value": 0.75}
